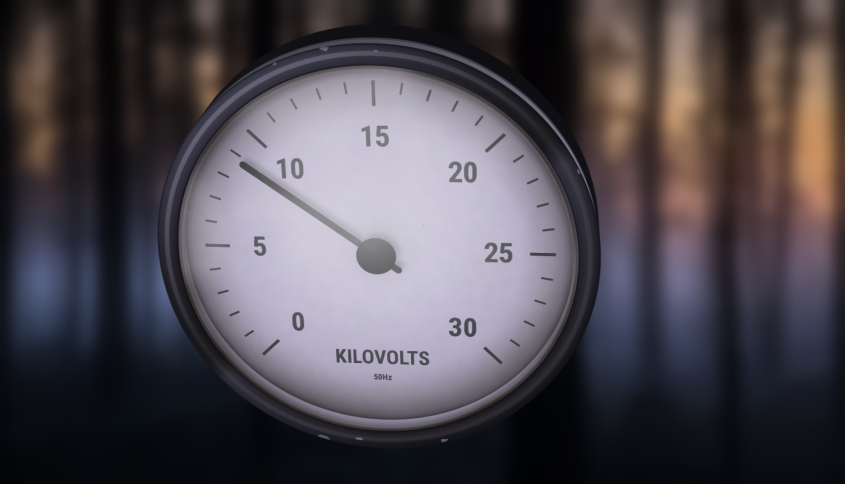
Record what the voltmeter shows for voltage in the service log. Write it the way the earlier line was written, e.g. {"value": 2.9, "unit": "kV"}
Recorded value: {"value": 9, "unit": "kV"}
